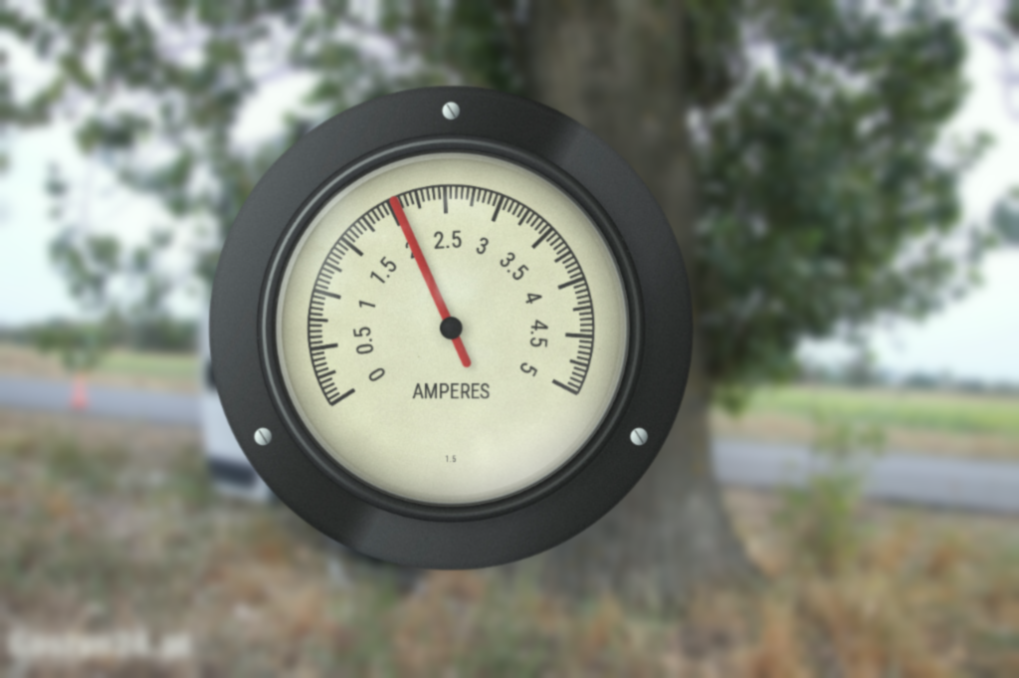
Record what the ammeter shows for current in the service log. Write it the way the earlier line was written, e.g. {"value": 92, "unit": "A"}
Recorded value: {"value": 2.05, "unit": "A"}
